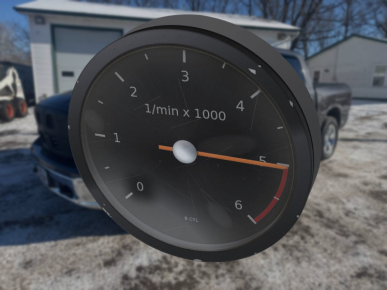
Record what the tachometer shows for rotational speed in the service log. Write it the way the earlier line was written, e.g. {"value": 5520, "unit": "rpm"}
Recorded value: {"value": 5000, "unit": "rpm"}
